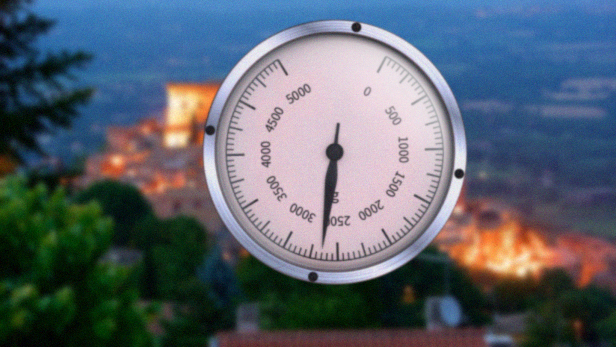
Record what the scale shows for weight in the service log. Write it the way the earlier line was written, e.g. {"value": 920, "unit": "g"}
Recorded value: {"value": 2650, "unit": "g"}
